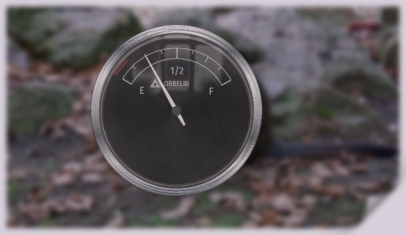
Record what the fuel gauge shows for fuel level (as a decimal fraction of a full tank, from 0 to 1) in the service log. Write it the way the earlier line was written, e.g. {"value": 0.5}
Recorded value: {"value": 0.25}
